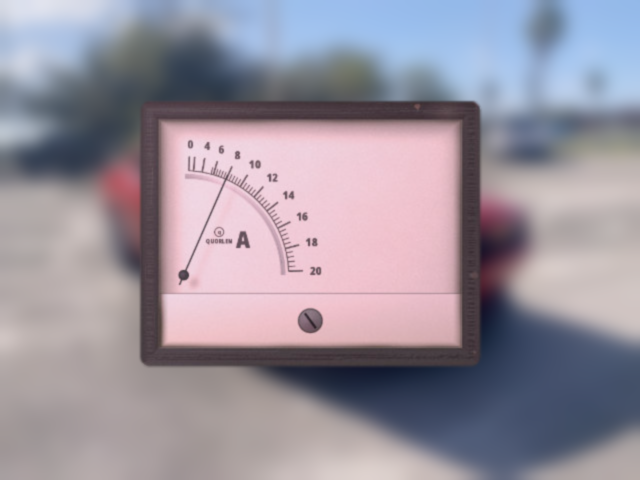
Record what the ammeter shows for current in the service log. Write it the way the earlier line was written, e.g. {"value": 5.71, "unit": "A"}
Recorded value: {"value": 8, "unit": "A"}
